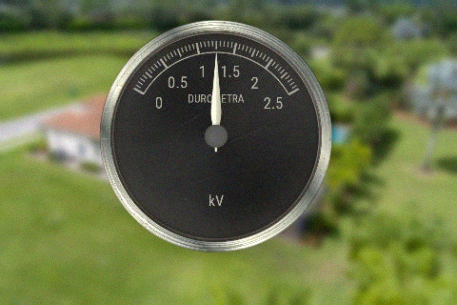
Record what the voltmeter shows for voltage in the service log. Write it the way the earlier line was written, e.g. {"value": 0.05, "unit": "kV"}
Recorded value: {"value": 1.25, "unit": "kV"}
